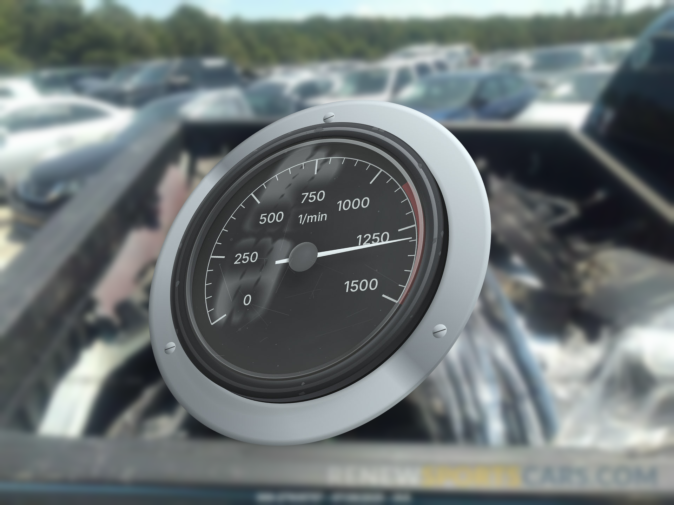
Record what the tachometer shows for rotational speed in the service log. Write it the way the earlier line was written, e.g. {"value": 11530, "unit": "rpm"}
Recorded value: {"value": 1300, "unit": "rpm"}
